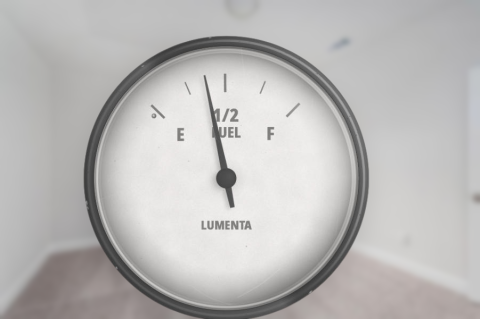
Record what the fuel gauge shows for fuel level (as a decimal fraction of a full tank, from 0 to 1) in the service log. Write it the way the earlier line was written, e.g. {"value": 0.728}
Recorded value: {"value": 0.375}
